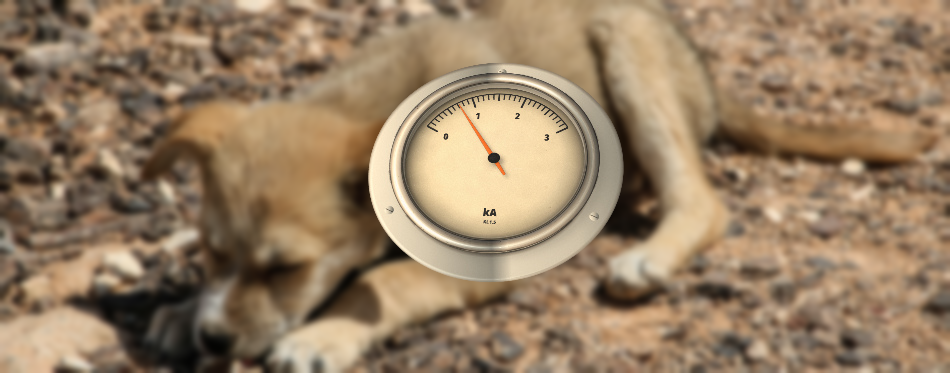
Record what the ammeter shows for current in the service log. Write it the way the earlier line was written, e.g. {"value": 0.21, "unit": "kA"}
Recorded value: {"value": 0.7, "unit": "kA"}
